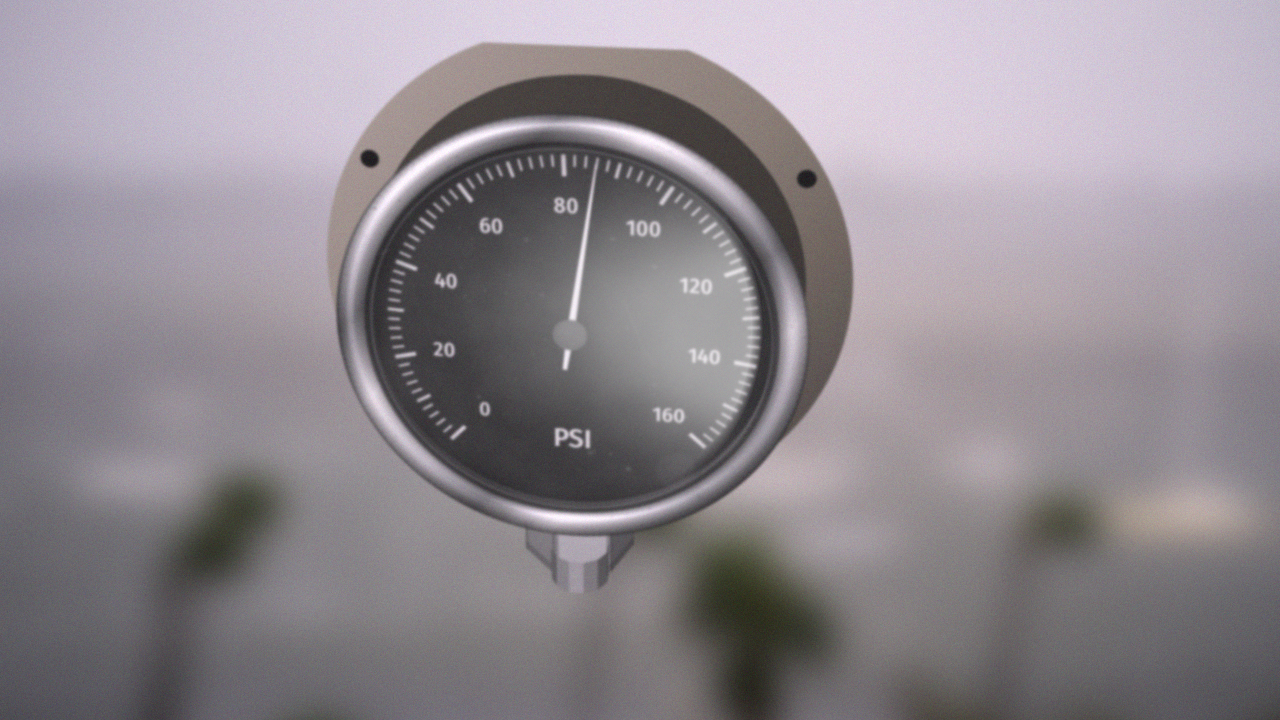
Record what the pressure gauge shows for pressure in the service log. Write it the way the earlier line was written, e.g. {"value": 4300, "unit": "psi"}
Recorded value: {"value": 86, "unit": "psi"}
